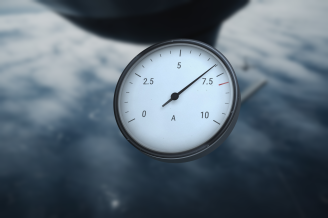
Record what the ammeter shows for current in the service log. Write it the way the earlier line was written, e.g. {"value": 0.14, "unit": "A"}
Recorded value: {"value": 7, "unit": "A"}
